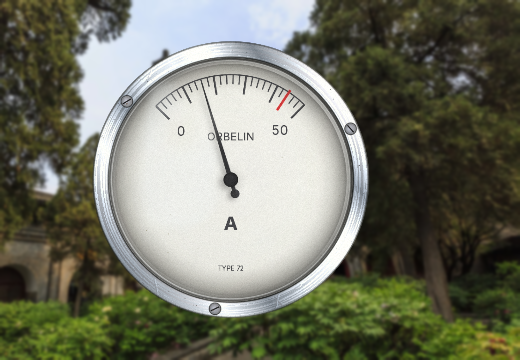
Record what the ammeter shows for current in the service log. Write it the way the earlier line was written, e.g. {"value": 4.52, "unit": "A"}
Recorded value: {"value": 16, "unit": "A"}
